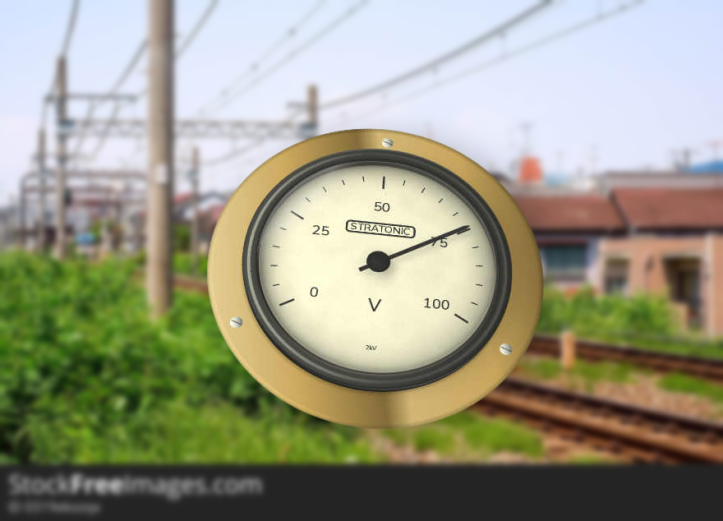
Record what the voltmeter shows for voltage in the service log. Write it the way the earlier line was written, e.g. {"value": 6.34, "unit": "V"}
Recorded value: {"value": 75, "unit": "V"}
